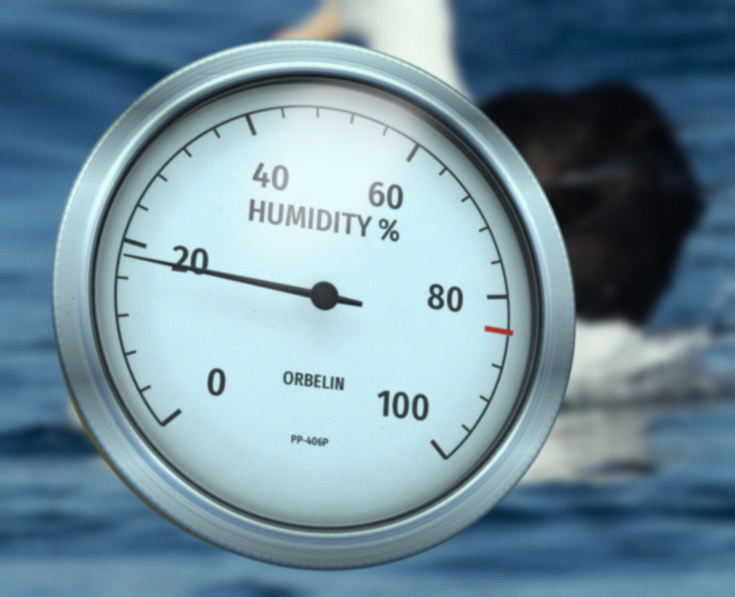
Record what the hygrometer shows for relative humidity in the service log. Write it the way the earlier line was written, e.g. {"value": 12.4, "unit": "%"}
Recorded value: {"value": 18, "unit": "%"}
